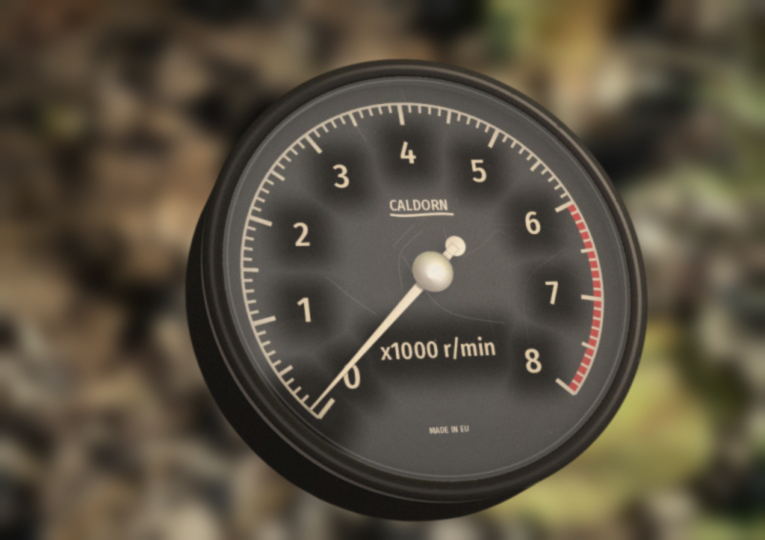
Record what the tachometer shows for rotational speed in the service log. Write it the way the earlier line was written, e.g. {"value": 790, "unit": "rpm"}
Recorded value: {"value": 100, "unit": "rpm"}
